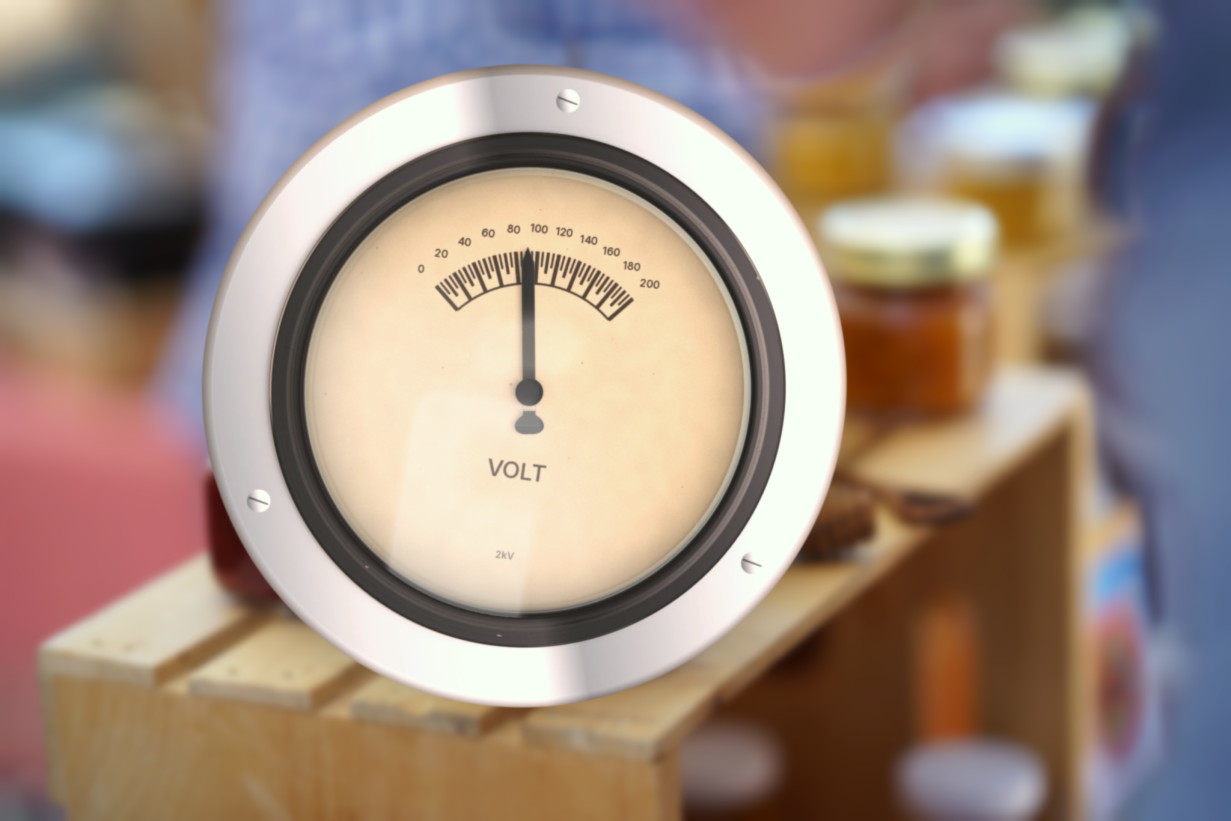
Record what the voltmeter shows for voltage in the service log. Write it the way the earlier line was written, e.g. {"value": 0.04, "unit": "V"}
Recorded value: {"value": 90, "unit": "V"}
